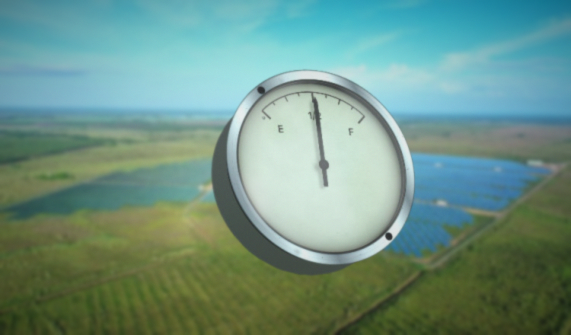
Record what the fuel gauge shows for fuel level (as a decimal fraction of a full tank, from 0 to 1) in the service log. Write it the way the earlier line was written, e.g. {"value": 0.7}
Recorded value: {"value": 0.5}
